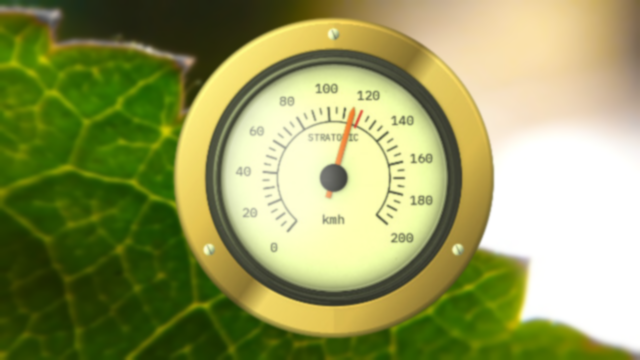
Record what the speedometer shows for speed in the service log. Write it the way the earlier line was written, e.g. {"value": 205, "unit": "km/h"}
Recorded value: {"value": 115, "unit": "km/h"}
